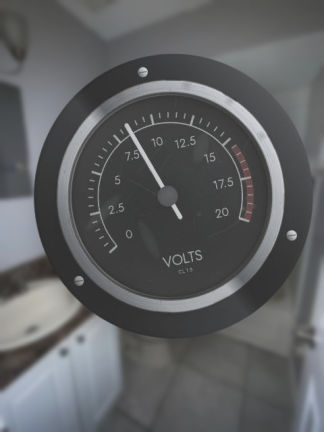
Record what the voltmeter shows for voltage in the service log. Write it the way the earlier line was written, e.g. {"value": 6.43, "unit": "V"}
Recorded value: {"value": 8.5, "unit": "V"}
